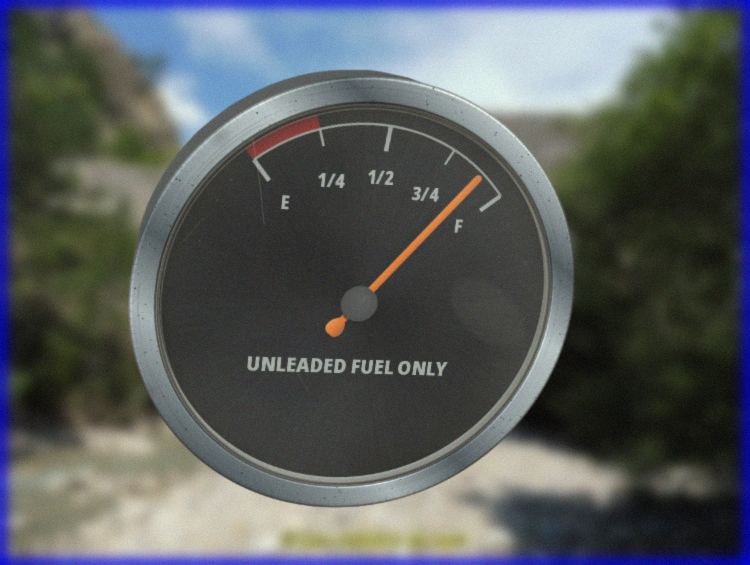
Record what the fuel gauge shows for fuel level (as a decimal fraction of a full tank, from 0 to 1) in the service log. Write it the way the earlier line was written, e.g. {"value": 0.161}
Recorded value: {"value": 0.875}
